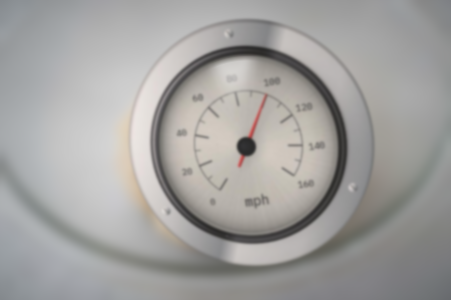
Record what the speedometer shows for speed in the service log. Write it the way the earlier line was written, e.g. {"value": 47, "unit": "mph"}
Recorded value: {"value": 100, "unit": "mph"}
